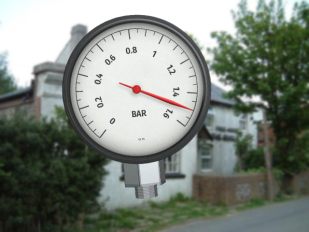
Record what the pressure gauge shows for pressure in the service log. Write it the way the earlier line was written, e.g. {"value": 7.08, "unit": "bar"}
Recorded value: {"value": 1.5, "unit": "bar"}
